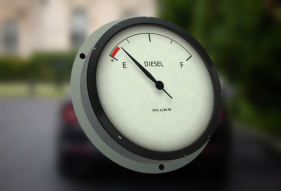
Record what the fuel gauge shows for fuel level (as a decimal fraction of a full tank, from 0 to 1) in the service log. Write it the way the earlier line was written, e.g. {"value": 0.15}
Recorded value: {"value": 0.125}
